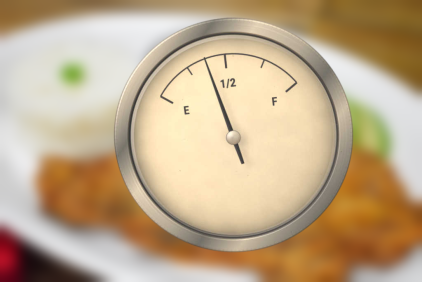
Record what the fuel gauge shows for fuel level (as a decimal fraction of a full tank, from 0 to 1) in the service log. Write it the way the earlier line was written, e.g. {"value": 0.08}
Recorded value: {"value": 0.375}
